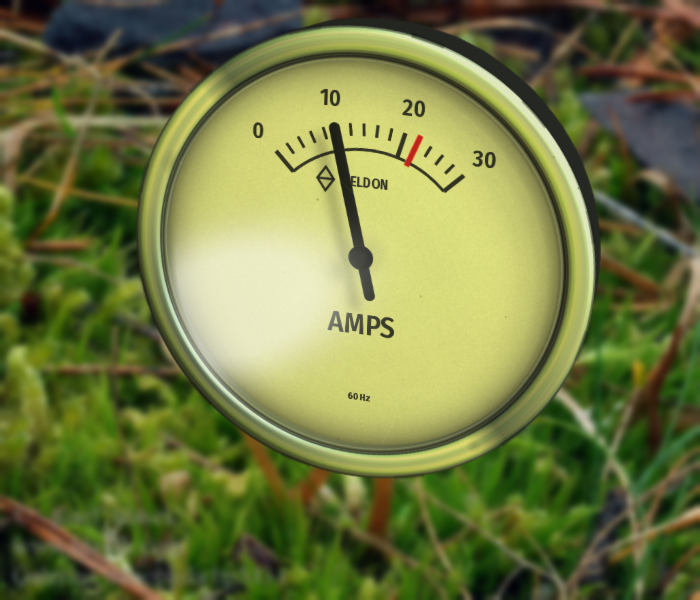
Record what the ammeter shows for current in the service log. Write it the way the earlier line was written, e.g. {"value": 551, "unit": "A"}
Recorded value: {"value": 10, "unit": "A"}
